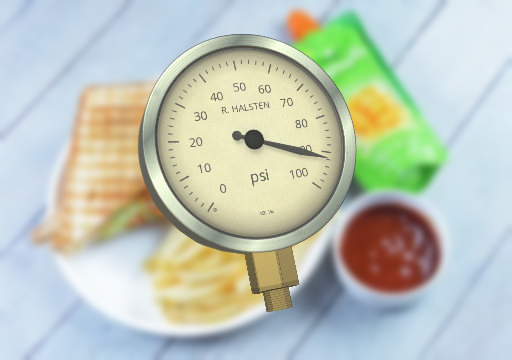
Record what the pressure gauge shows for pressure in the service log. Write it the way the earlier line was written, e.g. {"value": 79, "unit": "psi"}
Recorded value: {"value": 92, "unit": "psi"}
